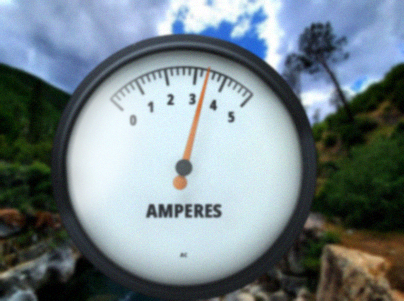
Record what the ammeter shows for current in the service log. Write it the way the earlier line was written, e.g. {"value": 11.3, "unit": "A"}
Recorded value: {"value": 3.4, "unit": "A"}
